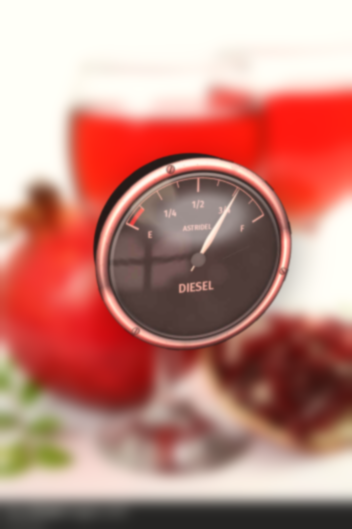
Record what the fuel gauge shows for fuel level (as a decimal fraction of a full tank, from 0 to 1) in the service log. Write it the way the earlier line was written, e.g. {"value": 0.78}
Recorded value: {"value": 0.75}
